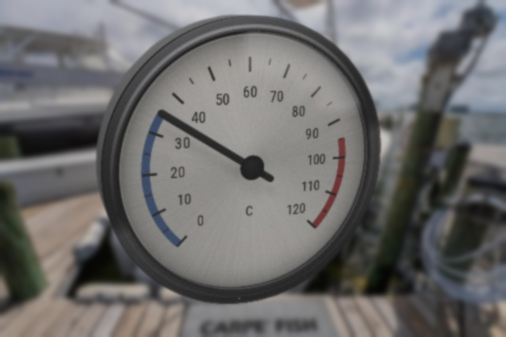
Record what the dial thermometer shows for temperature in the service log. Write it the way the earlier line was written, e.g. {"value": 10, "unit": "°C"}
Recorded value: {"value": 35, "unit": "°C"}
